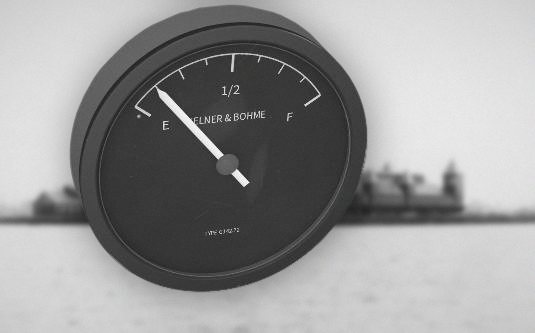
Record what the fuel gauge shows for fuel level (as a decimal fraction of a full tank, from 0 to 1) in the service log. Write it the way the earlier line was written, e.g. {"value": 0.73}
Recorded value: {"value": 0.125}
